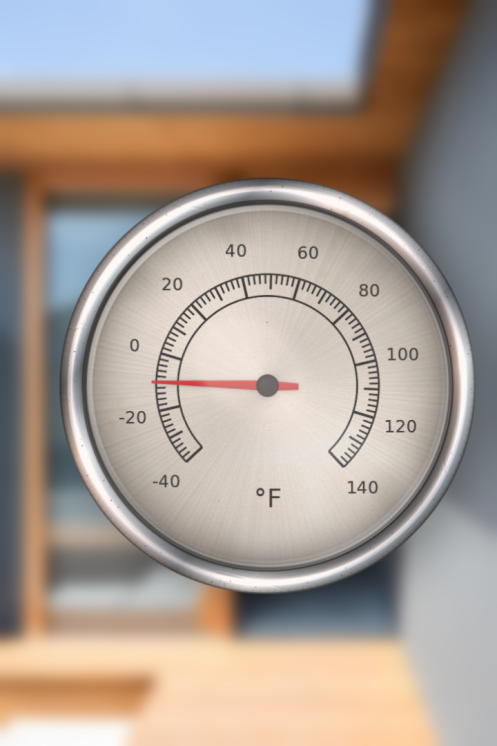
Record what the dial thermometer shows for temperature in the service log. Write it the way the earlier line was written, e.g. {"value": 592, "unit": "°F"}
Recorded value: {"value": -10, "unit": "°F"}
